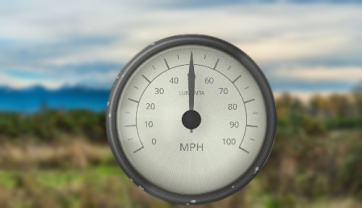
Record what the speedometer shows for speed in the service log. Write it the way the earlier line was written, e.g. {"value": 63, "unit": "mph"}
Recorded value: {"value": 50, "unit": "mph"}
